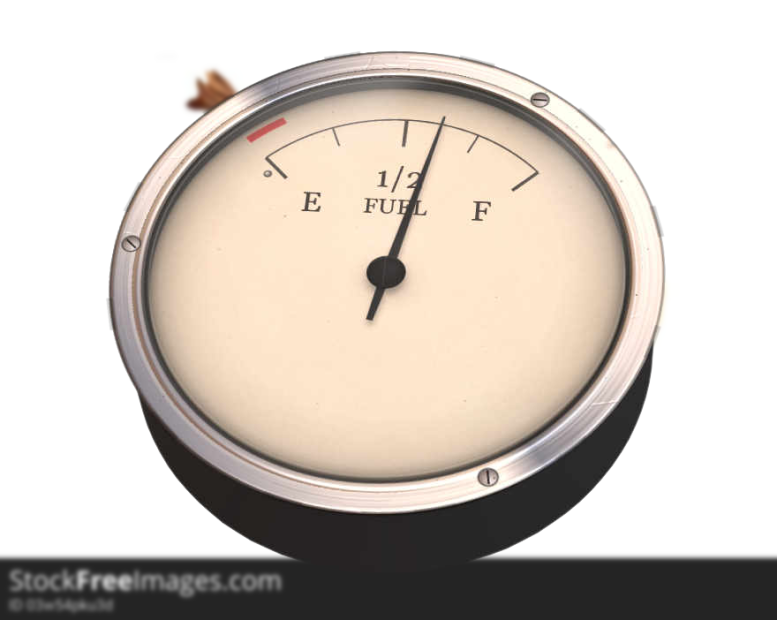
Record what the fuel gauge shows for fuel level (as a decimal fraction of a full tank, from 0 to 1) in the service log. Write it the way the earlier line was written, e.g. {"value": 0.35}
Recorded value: {"value": 0.625}
